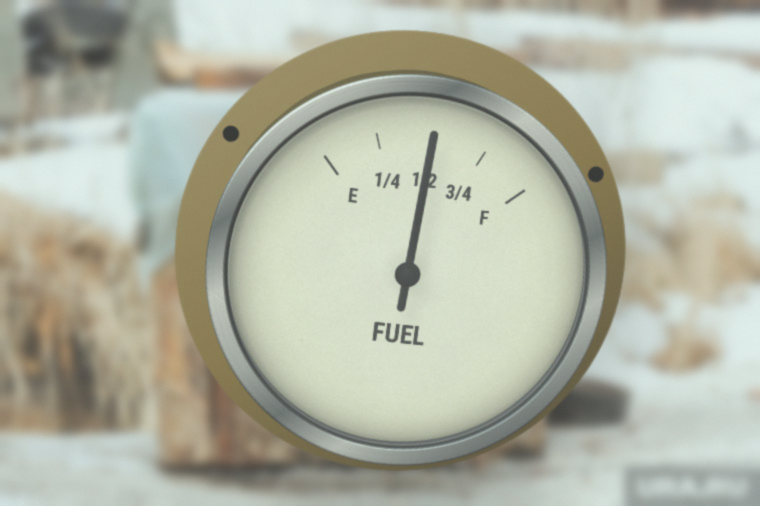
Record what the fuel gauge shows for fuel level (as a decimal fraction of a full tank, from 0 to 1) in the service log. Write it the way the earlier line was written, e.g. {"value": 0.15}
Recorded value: {"value": 0.5}
